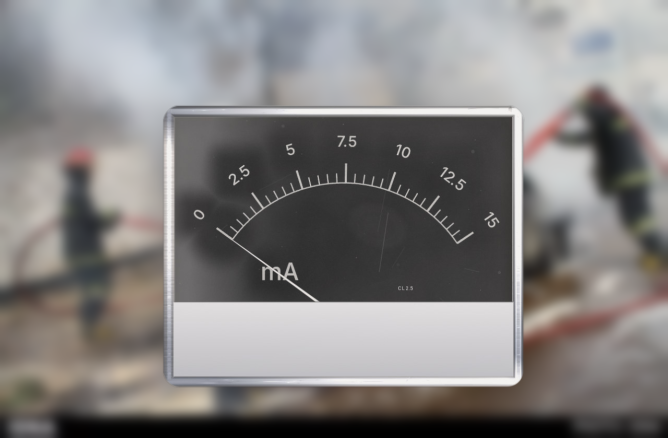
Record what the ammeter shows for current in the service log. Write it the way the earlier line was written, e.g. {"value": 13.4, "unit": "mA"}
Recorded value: {"value": 0, "unit": "mA"}
